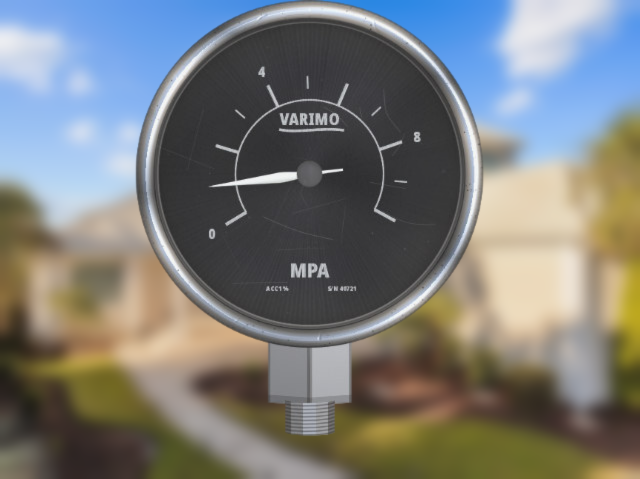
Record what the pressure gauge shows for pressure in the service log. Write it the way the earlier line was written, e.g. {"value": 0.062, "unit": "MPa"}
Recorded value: {"value": 1, "unit": "MPa"}
